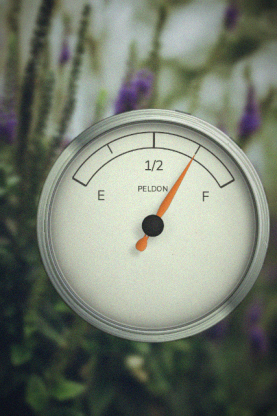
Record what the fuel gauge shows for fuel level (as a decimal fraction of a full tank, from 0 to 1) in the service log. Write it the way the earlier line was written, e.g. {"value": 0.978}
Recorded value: {"value": 0.75}
